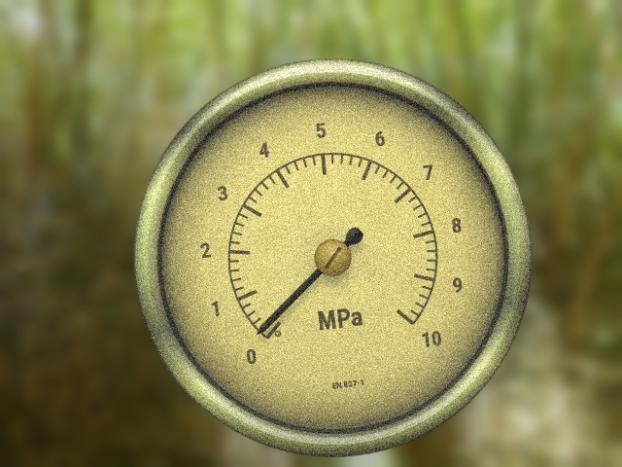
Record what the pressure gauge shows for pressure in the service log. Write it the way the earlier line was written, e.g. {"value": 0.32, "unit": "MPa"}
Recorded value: {"value": 0.2, "unit": "MPa"}
